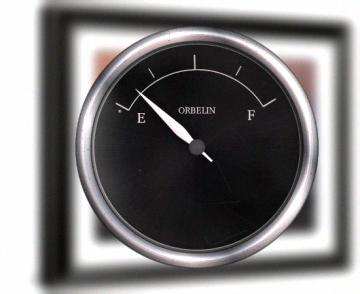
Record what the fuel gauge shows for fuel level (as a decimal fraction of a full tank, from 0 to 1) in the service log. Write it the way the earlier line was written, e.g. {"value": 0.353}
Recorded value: {"value": 0.125}
